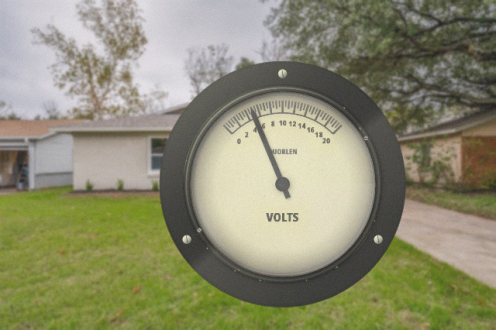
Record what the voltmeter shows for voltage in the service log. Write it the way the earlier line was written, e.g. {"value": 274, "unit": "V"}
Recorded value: {"value": 5, "unit": "V"}
